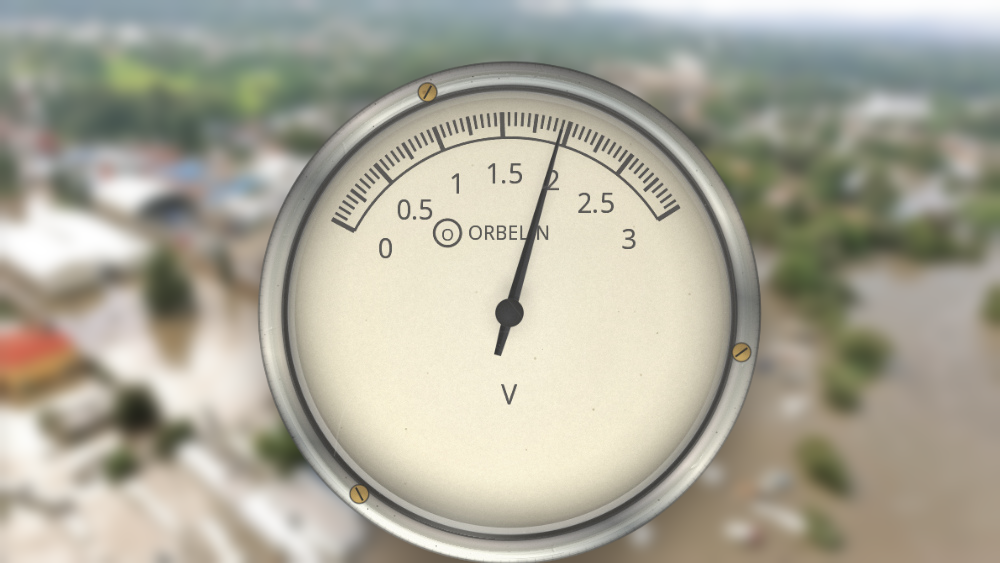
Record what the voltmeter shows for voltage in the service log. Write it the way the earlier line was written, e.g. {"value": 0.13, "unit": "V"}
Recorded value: {"value": 1.95, "unit": "V"}
